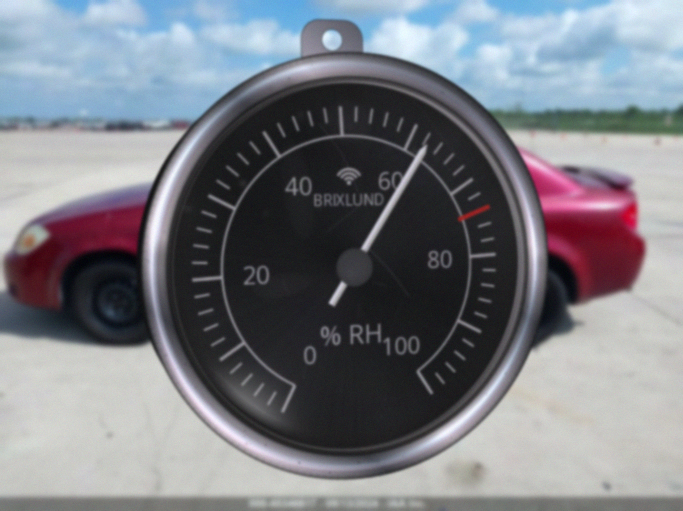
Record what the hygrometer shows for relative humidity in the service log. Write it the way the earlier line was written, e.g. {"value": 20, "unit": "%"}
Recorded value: {"value": 62, "unit": "%"}
